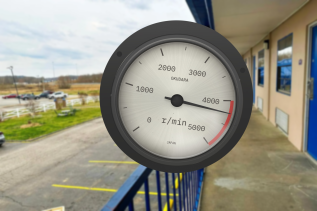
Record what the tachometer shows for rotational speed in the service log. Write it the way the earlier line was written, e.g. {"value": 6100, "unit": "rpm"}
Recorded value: {"value": 4250, "unit": "rpm"}
